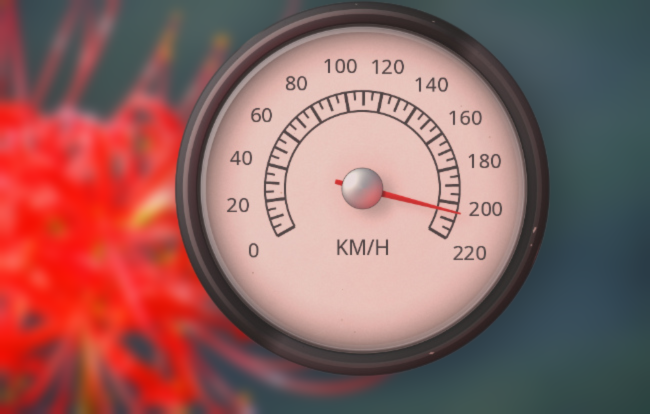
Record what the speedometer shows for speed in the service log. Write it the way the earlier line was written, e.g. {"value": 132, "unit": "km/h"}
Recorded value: {"value": 205, "unit": "km/h"}
